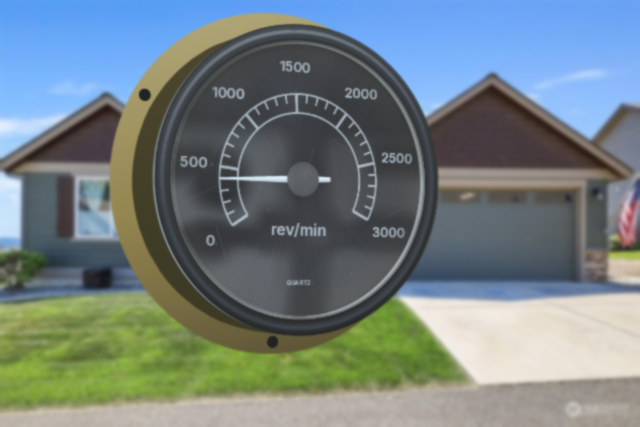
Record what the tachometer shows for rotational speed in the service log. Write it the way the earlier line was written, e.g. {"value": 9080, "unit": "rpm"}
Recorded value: {"value": 400, "unit": "rpm"}
